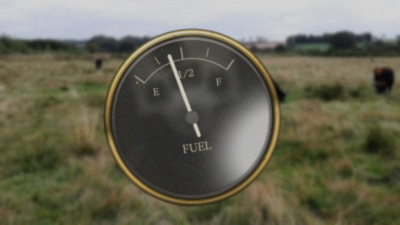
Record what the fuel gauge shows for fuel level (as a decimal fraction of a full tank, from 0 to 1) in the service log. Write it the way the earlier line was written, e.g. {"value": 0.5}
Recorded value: {"value": 0.375}
